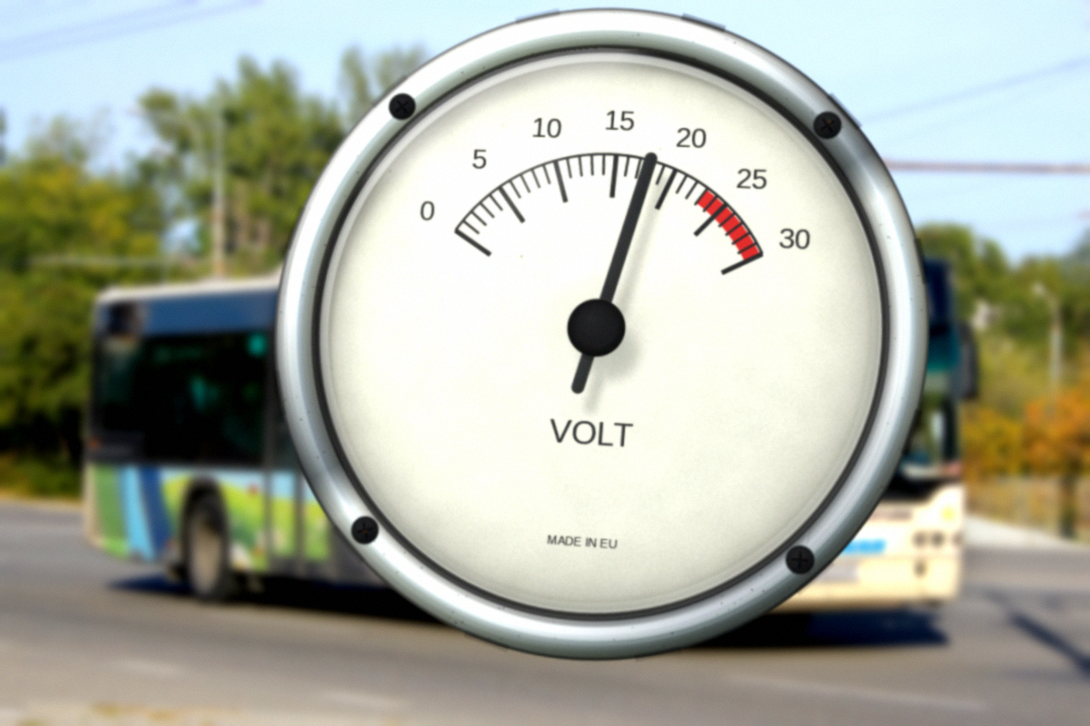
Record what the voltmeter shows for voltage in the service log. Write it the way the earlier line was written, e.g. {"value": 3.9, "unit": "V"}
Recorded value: {"value": 18, "unit": "V"}
